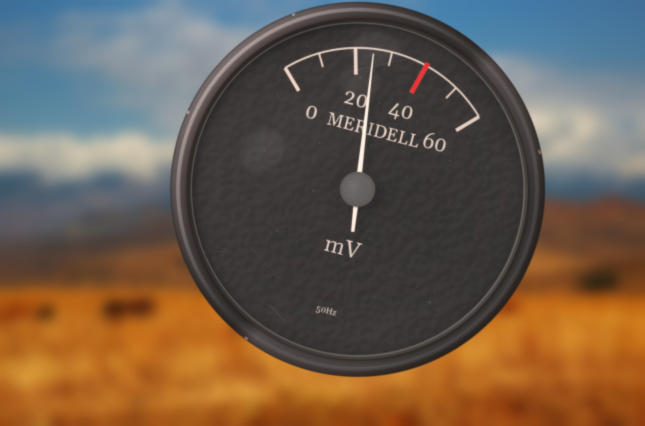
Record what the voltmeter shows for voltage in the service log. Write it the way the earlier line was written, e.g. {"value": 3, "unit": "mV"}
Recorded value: {"value": 25, "unit": "mV"}
